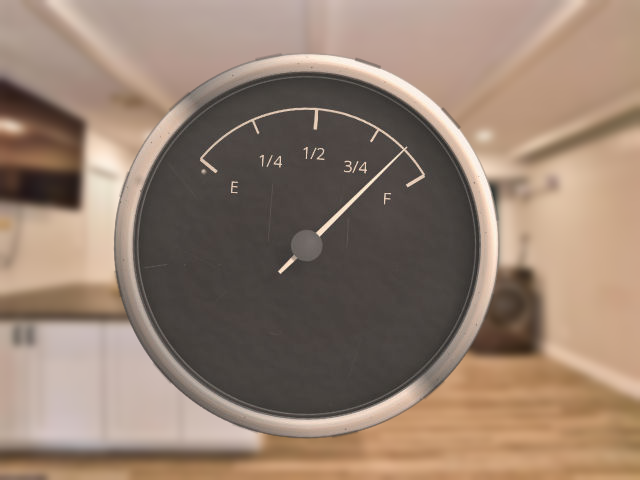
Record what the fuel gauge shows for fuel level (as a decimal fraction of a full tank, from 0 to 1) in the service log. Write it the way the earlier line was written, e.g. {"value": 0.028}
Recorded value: {"value": 0.875}
